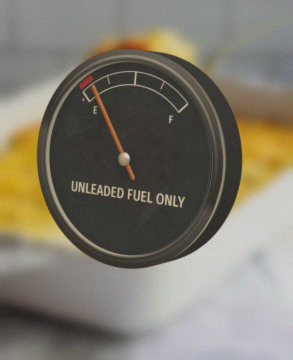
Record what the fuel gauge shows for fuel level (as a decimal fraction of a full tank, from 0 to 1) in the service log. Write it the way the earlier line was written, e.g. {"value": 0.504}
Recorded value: {"value": 0.125}
